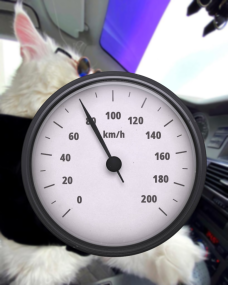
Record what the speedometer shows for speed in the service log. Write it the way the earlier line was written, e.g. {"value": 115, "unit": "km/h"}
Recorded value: {"value": 80, "unit": "km/h"}
